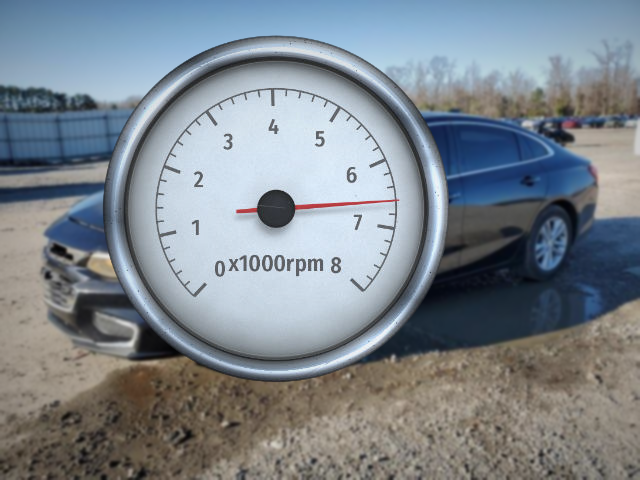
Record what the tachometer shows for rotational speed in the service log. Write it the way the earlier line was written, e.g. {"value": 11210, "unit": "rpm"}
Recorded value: {"value": 6600, "unit": "rpm"}
